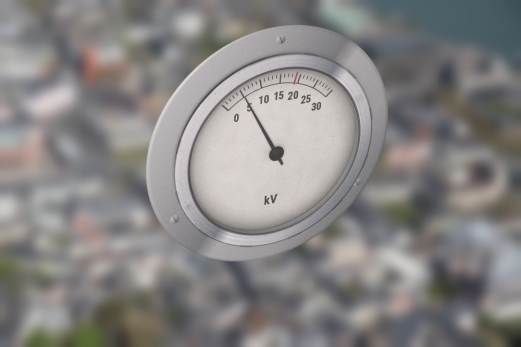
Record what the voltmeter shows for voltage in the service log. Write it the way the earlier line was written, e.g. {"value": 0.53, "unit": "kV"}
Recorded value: {"value": 5, "unit": "kV"}
